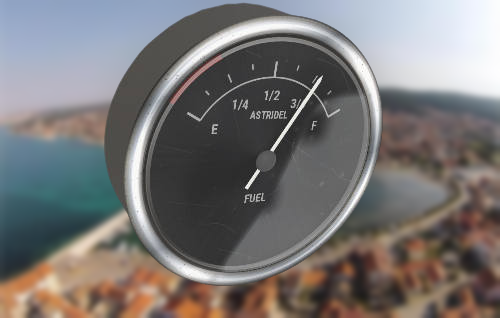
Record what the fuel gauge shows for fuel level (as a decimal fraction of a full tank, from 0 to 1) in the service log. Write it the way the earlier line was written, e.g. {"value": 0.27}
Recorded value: {"value": 0.75}
